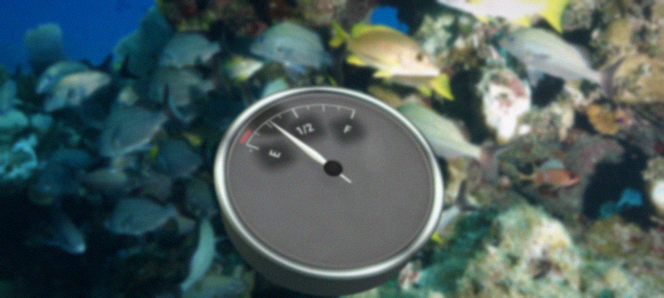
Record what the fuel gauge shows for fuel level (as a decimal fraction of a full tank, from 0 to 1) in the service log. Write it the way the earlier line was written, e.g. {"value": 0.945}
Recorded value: {"value": 0.25}
